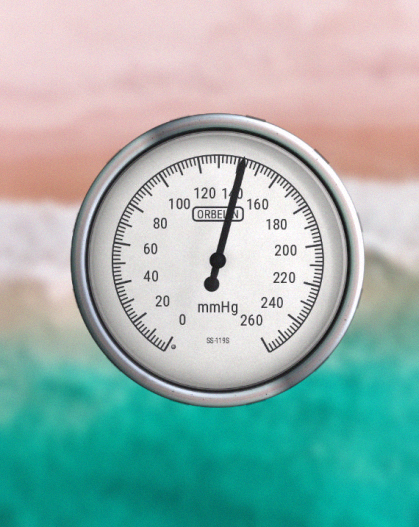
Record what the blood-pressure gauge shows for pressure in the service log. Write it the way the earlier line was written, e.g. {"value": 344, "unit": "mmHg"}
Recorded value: {"value": 142, "unit": "mmHg"}
